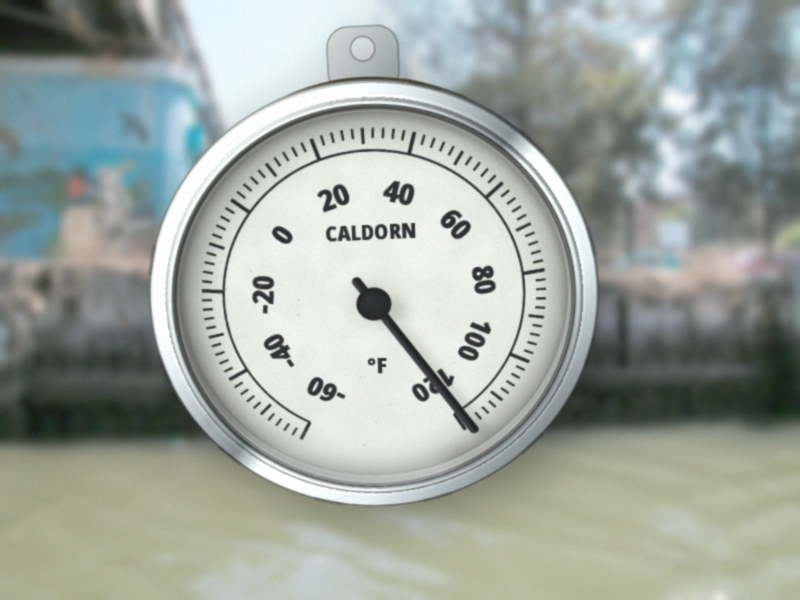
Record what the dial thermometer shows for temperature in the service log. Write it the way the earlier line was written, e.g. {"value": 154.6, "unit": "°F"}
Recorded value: {"value": 118, "unit": "°F"}
